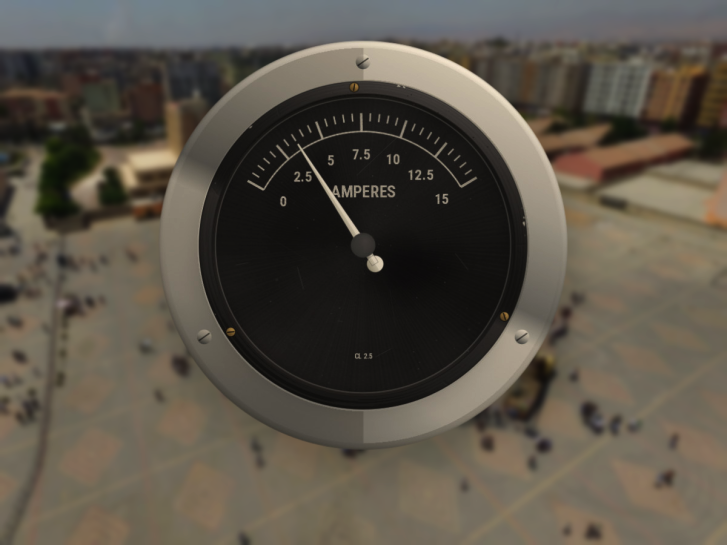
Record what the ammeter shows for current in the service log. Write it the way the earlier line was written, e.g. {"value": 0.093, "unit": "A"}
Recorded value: {"value": 3.5, "unit": "A"}
